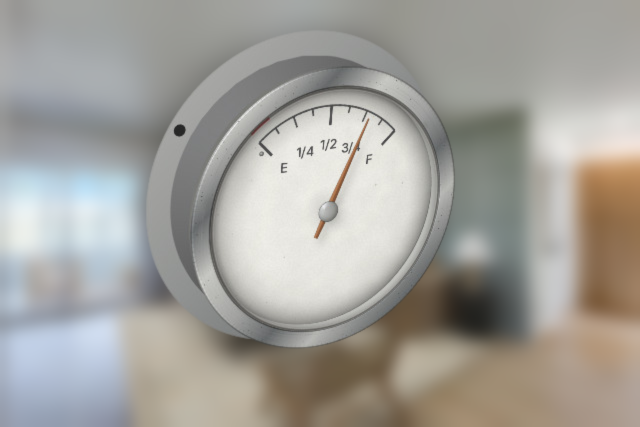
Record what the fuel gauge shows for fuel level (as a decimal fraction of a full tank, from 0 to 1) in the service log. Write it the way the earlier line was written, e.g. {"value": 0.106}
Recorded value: {"value": 0.75}
